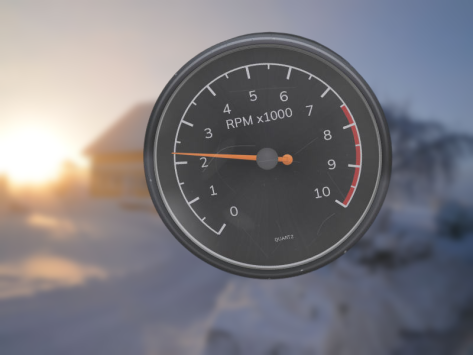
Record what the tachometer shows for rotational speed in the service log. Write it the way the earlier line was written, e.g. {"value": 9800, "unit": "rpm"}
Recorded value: {"value": 2250, "unit": "rpm"}
